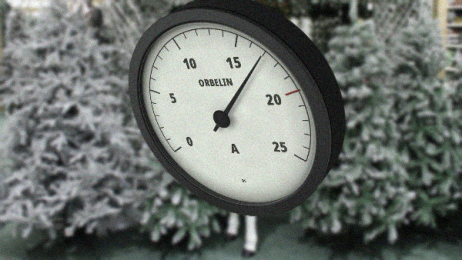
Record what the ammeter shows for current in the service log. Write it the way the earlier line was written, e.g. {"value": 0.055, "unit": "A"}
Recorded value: {"value": 17, "unit": "A"}
